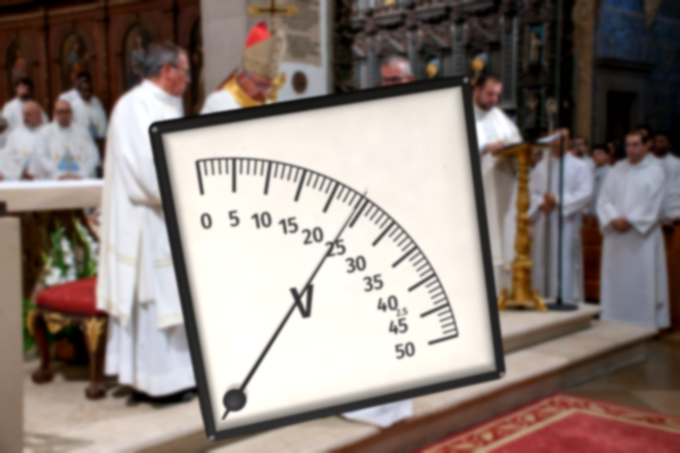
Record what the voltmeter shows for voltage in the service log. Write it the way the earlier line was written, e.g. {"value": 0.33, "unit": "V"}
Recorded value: {"value": 24, "unit": "V"}
